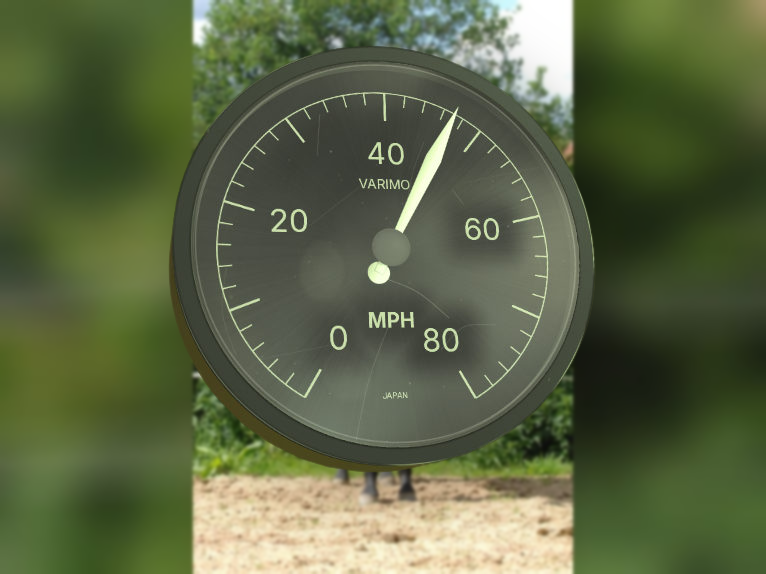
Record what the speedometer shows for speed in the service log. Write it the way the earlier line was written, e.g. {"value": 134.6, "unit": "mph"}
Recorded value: {"value": 47, "unit": "mph"}
